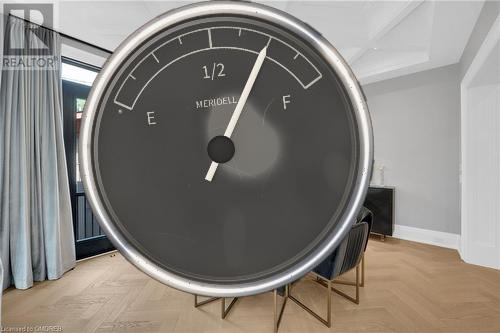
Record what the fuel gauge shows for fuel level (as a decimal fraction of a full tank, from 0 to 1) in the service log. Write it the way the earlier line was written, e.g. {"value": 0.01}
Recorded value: {"value": 0.75}
